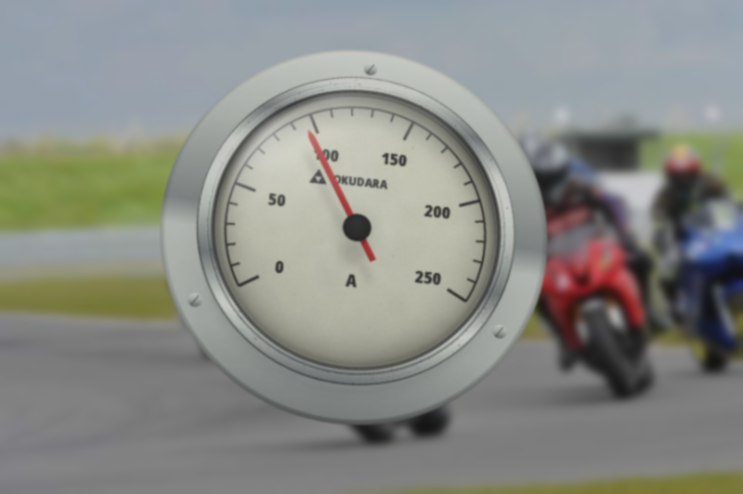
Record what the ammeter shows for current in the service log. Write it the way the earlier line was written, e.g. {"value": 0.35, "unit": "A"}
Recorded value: {"value": 95, "unit": "A"}
